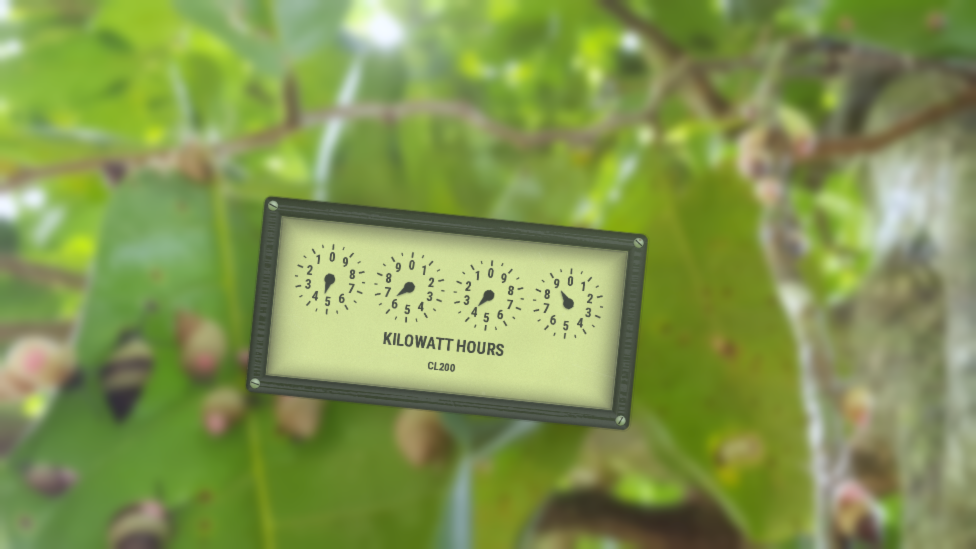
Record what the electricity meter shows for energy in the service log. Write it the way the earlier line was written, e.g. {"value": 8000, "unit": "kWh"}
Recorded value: {"value": 4639, "unit": "kWh"}
